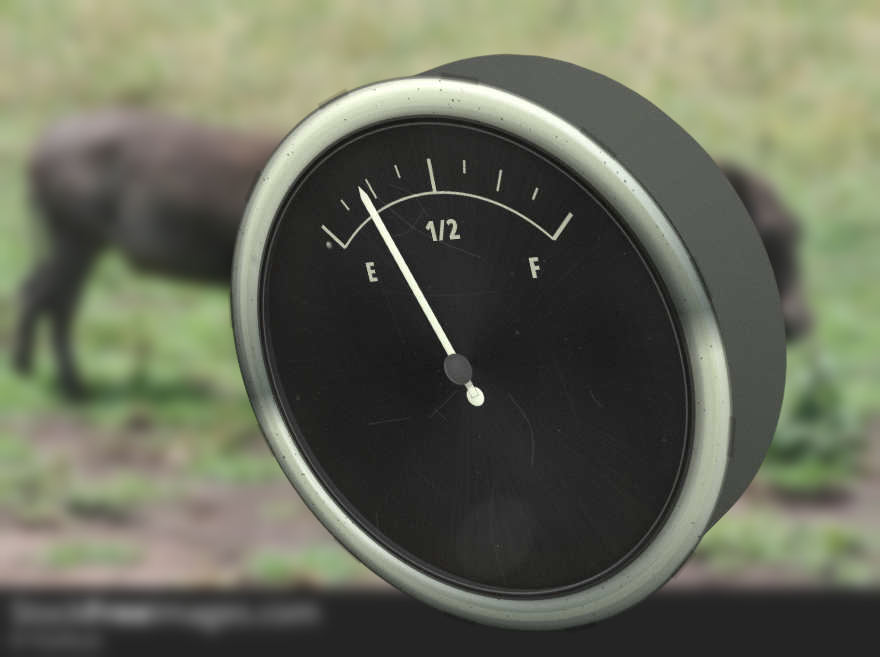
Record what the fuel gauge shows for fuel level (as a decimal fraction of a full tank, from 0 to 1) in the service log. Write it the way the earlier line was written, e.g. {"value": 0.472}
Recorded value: {"value": 0.25}
